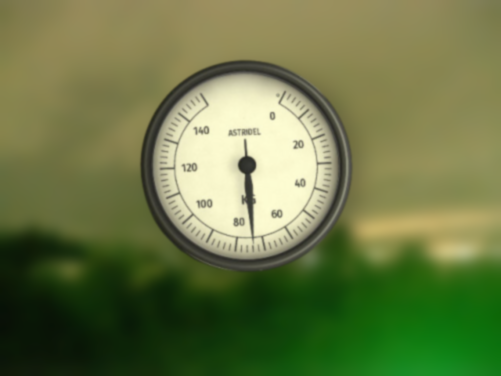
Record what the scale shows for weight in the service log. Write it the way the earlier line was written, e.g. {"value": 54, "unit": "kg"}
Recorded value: {"value": 74, "unit": "kg"}
